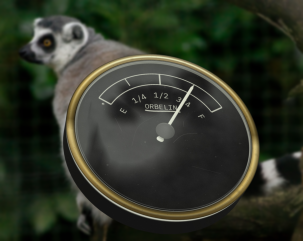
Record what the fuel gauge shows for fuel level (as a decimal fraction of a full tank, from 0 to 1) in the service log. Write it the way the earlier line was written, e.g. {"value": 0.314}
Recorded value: {"value": 0.75}
